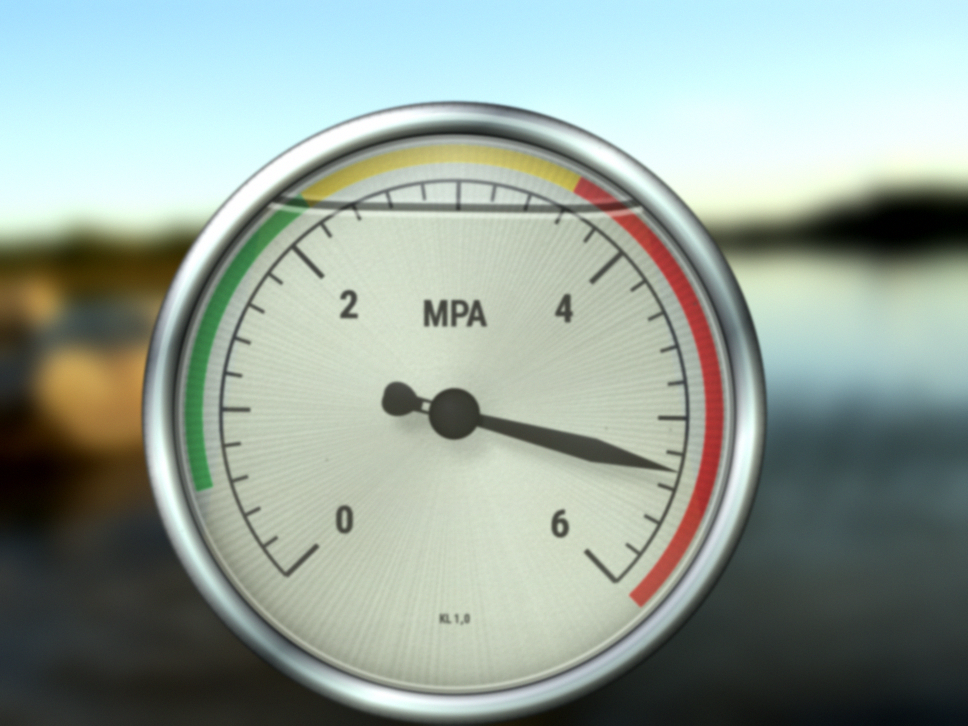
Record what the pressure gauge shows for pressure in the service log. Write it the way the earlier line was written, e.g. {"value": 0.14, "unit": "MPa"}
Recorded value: {"value": 5.3, "unit": "MPa"}
